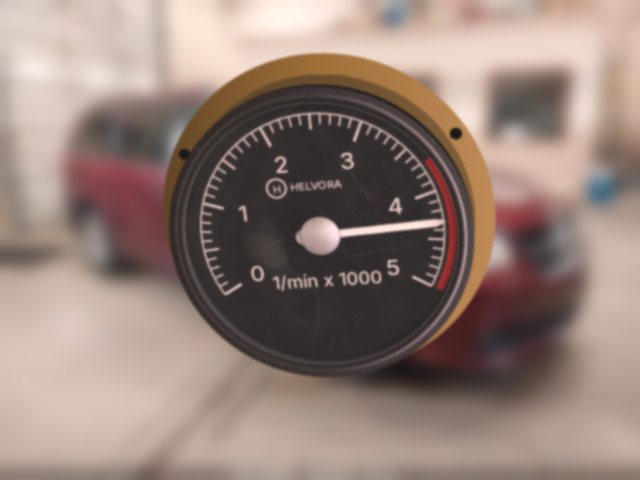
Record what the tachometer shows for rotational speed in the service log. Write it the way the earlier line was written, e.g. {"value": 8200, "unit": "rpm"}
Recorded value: {"value": 4300, "unit": "rpm"}
